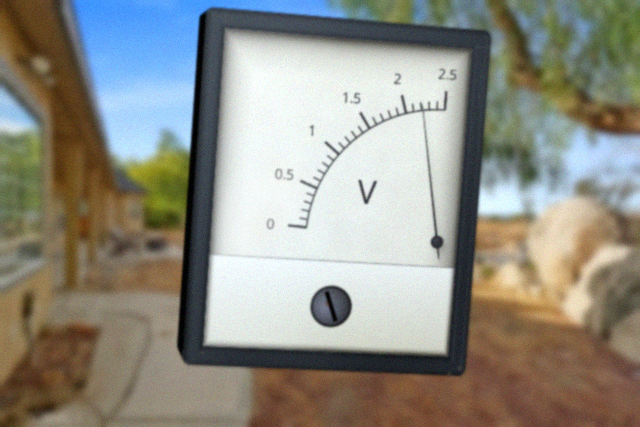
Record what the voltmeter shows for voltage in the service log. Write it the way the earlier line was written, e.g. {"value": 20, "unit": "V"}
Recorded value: {"value": 2.2, "unit": "V"}
